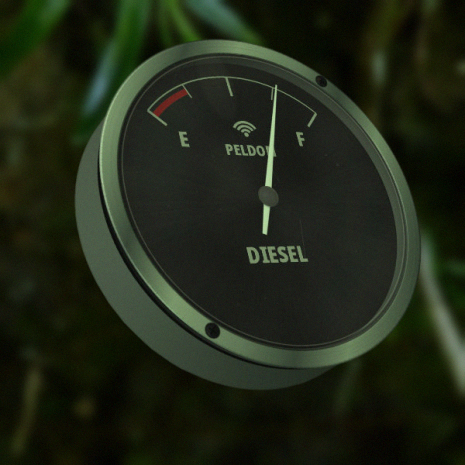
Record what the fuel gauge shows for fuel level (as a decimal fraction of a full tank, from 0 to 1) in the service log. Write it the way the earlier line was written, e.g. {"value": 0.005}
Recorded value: {"value": 0.75}
